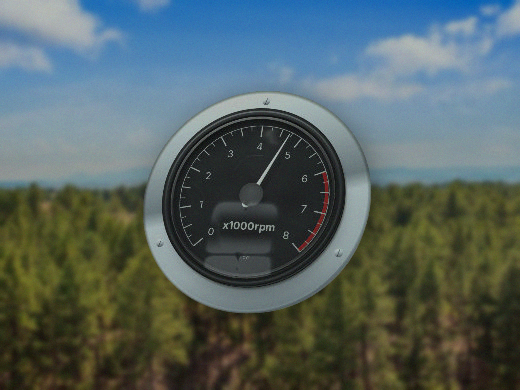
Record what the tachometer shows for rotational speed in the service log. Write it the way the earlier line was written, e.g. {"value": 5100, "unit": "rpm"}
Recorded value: {"value": 4750, "unit": "rpm"}
